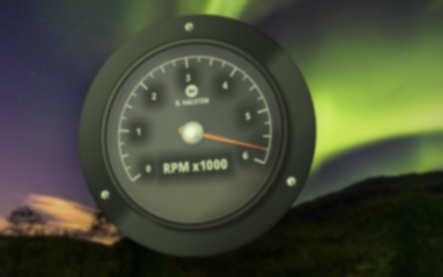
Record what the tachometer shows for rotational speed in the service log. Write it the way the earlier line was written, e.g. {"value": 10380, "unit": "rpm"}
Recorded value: {"value": 5750, "unit": "rpm"}
